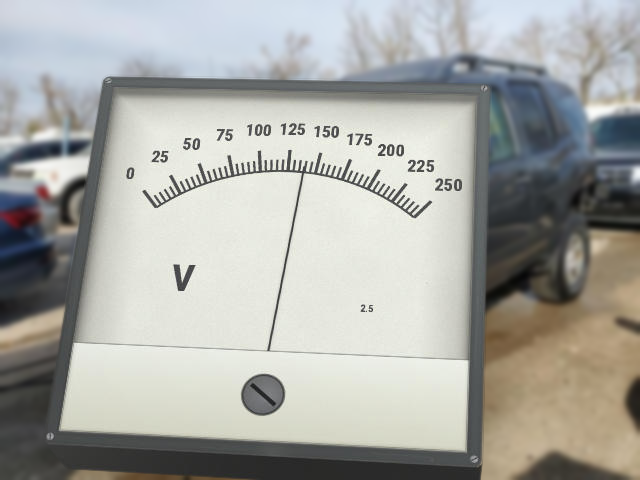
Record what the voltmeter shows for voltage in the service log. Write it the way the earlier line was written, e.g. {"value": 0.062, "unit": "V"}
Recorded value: {"value": 140, "unit": "V"}
